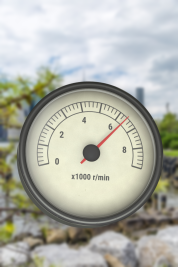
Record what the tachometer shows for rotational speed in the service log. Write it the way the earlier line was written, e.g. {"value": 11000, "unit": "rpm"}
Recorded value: {"value": 6400, "unit": "rpm"}
